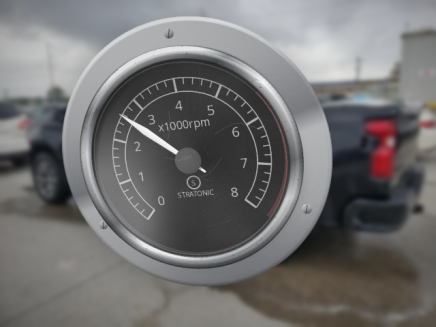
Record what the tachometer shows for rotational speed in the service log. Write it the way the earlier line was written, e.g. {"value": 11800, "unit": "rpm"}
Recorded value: {"value": 2600, "unit": "rpm"}
